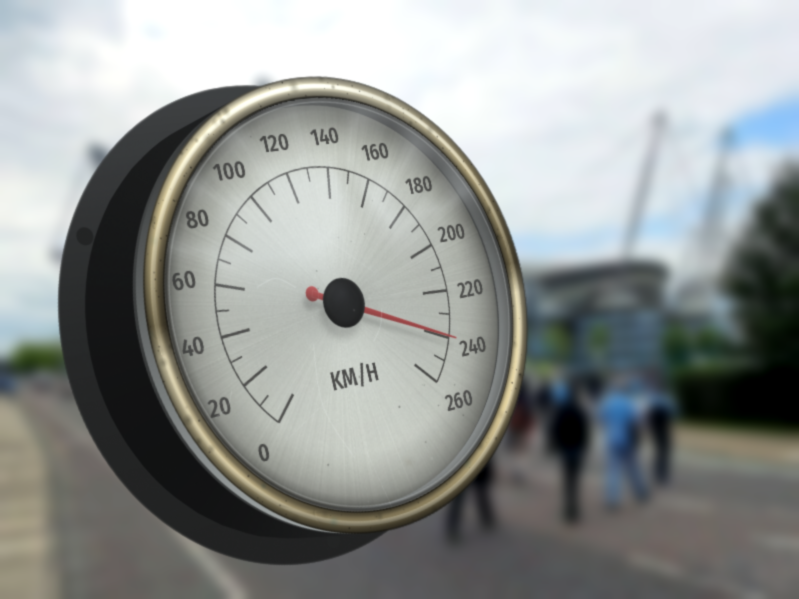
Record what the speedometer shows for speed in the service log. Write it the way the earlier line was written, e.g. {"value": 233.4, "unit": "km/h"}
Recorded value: {"value": 240, "unit": "km/h"}
